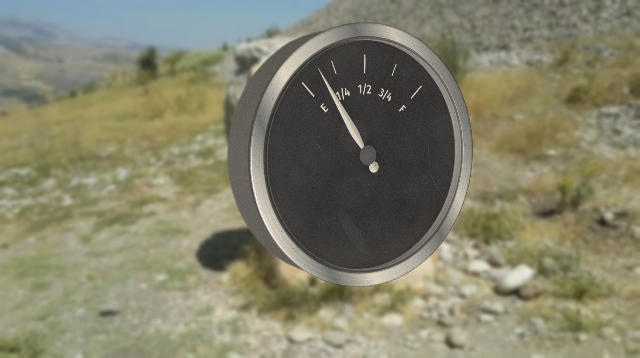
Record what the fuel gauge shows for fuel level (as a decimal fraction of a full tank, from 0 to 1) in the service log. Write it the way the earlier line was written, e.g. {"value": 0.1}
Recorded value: {"value": 0.125}
